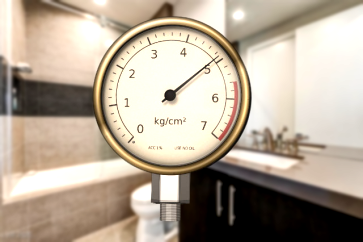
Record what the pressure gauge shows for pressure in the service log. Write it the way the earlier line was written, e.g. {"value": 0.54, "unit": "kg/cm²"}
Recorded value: {"value": 4.9, "unit": "kg/cm²"}
